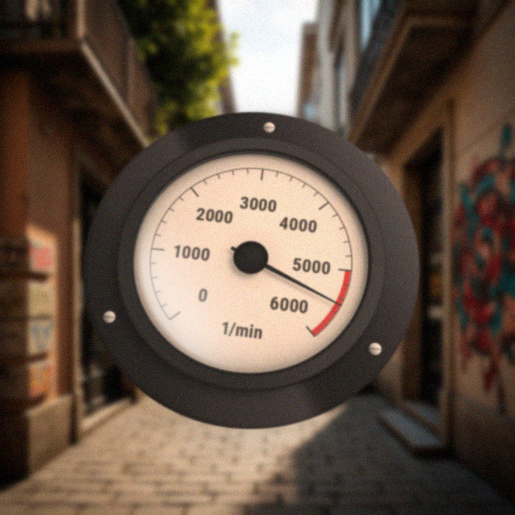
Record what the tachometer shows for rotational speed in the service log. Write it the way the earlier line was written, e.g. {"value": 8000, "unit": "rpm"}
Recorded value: {"value": 5500, "unit": "rpm"}
